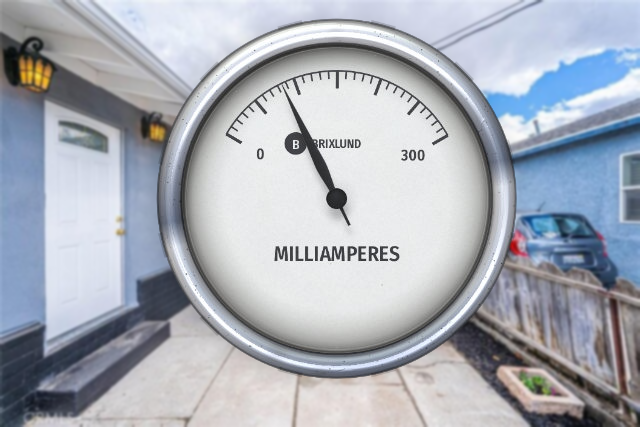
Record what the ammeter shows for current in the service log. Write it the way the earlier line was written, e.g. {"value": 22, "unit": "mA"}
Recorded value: {"value": 85, "unit": "mA"}
